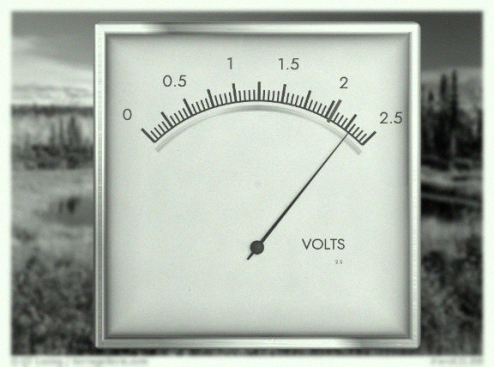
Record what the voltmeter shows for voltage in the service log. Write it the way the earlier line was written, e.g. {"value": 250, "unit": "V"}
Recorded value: {"value": 2.3, "unit": "V"}
